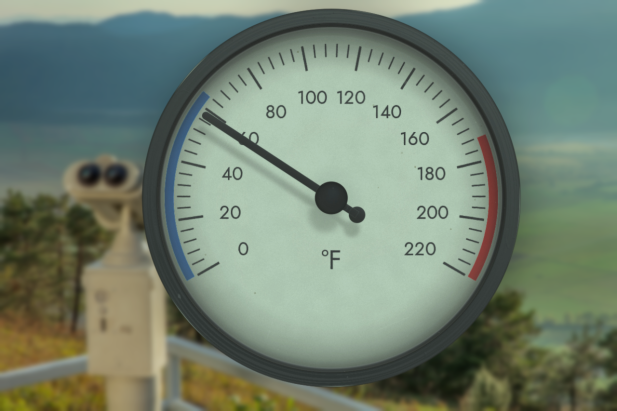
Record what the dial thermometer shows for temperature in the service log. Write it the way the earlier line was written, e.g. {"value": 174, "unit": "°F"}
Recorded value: {"value": 58, "unit": "°F"}
